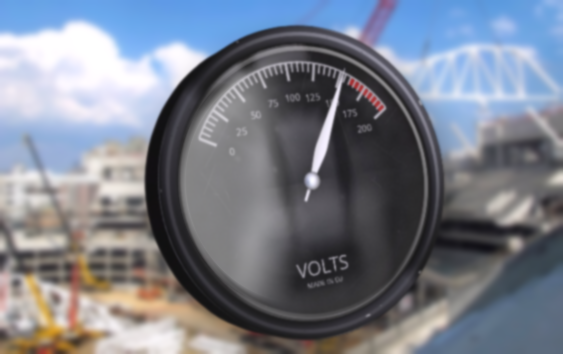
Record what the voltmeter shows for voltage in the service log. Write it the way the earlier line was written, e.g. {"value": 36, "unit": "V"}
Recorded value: {"value": 150, "unit": "V"}
